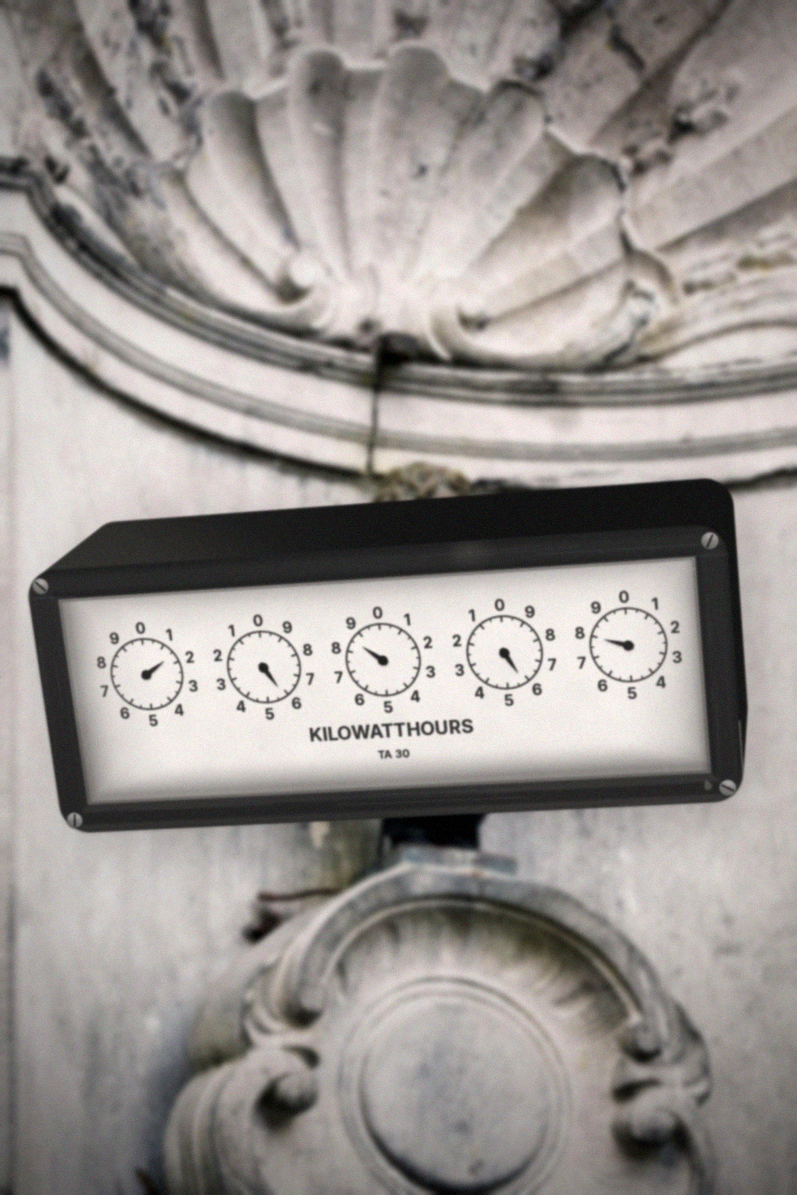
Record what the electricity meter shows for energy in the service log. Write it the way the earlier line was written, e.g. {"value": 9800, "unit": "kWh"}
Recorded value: {"value": 15858, "unit": "kWh"}
